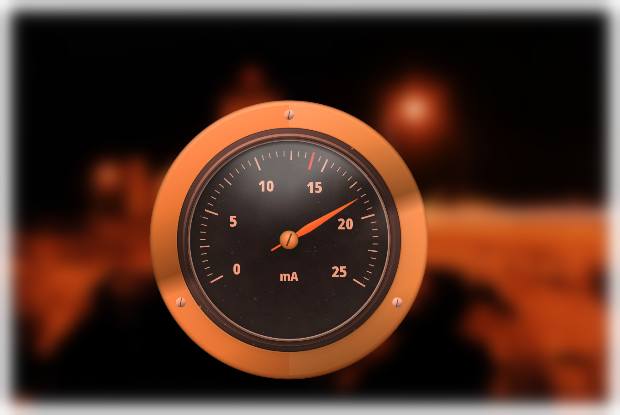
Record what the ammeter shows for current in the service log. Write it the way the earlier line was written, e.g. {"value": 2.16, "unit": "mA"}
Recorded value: {"value": 18.5, "unit": "mA"}
